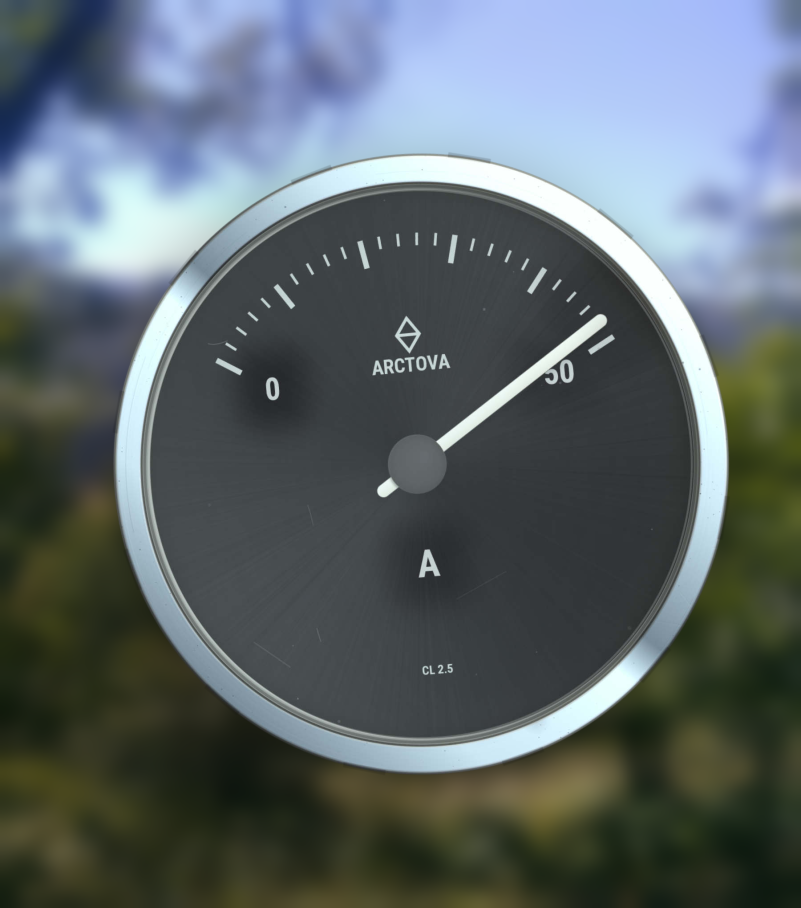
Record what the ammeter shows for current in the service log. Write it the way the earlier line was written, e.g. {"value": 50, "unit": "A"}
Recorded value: {"value": 48, "unit": "A"}
